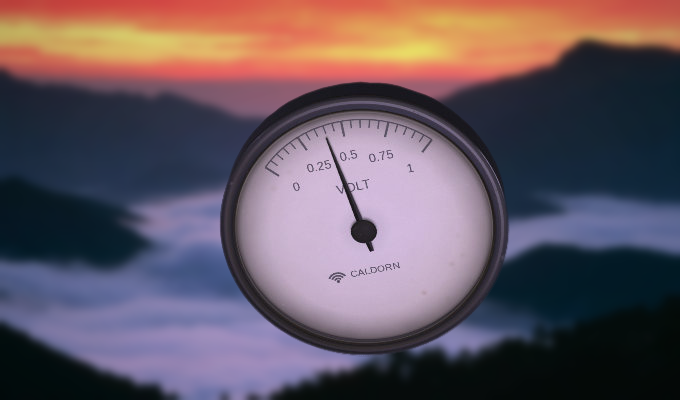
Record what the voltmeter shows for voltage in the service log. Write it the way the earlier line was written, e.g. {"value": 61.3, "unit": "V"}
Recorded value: {"value": 0.4, "unit": "V"}
